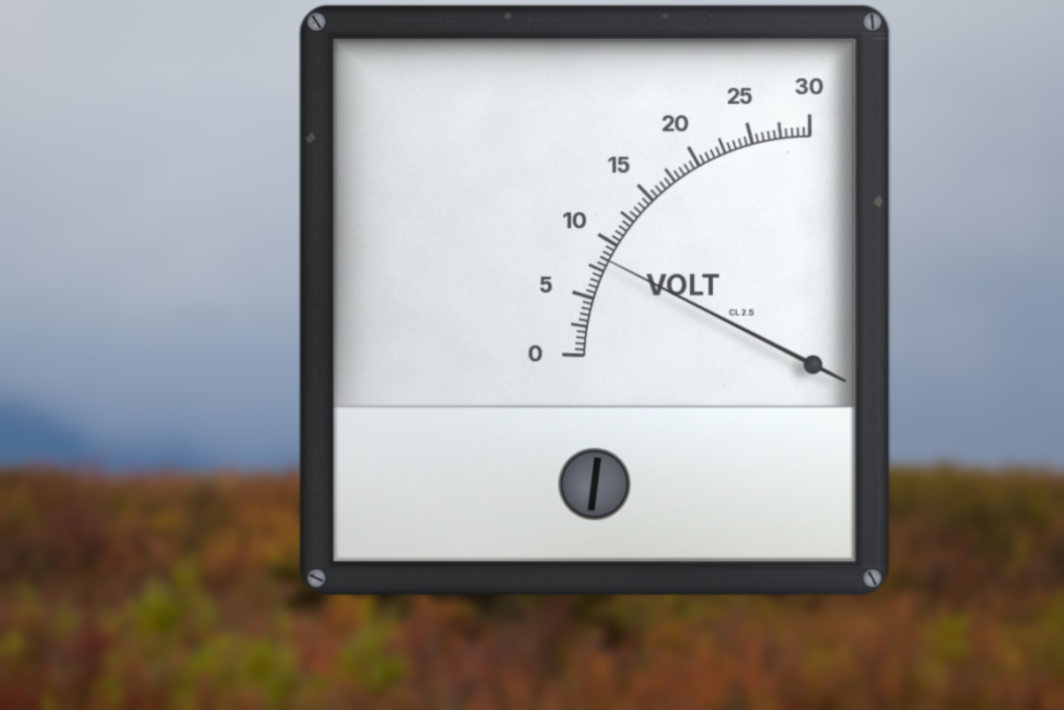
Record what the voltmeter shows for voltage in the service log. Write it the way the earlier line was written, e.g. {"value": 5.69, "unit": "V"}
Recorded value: {"value": 8.5, "unit": "V"}
